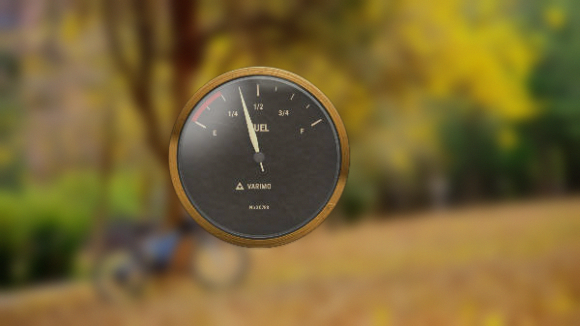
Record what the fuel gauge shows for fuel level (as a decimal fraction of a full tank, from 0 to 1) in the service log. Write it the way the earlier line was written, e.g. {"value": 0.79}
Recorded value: {"value": 0.375}
